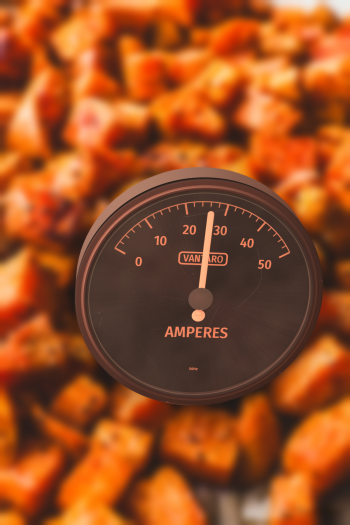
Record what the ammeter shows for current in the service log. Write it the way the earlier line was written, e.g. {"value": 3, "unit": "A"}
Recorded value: {"value": 26, "unit": "A"}
